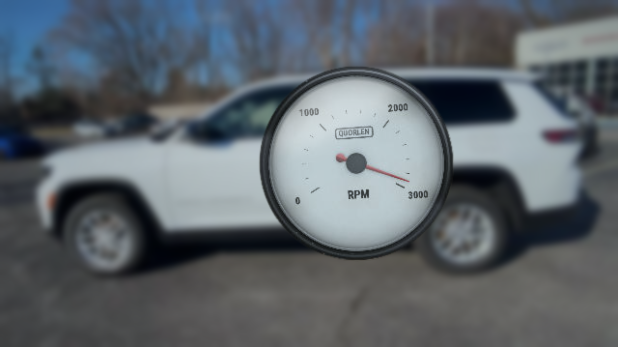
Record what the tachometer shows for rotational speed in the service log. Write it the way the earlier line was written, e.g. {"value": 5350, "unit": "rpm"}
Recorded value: {"value": 2900, "unit": "rpm"}
